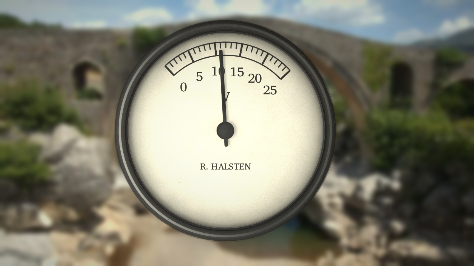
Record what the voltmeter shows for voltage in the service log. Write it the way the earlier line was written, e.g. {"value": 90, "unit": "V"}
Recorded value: {"value": 11, "unit": "V"}
